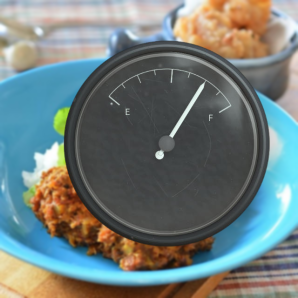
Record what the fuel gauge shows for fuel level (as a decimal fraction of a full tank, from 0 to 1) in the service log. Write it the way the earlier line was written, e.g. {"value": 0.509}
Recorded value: {"value": 0.75}
